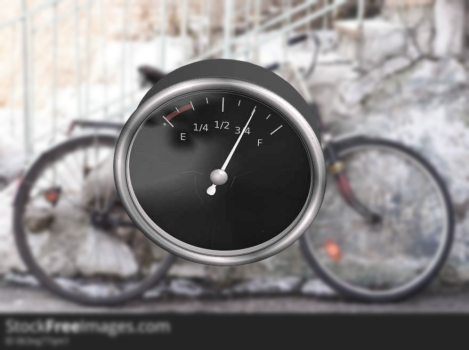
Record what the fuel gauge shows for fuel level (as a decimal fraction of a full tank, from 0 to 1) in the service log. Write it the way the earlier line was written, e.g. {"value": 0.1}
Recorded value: {"value": 0.75}
